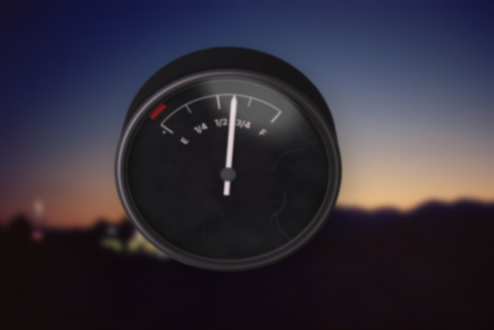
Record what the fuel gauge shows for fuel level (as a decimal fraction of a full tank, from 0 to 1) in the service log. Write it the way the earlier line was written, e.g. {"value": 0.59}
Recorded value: {"value": 0.625}
